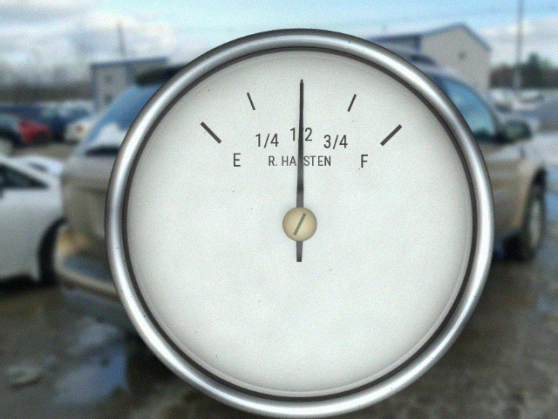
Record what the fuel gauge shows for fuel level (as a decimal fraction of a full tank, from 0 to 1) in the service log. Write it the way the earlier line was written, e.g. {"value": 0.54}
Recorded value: {"value": 0.5}
